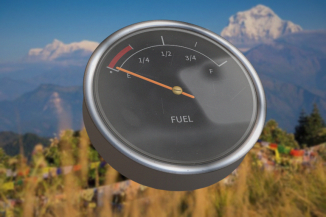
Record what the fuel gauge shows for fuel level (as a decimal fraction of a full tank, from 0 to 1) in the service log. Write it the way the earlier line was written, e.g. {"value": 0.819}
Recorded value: {"value": 0}
